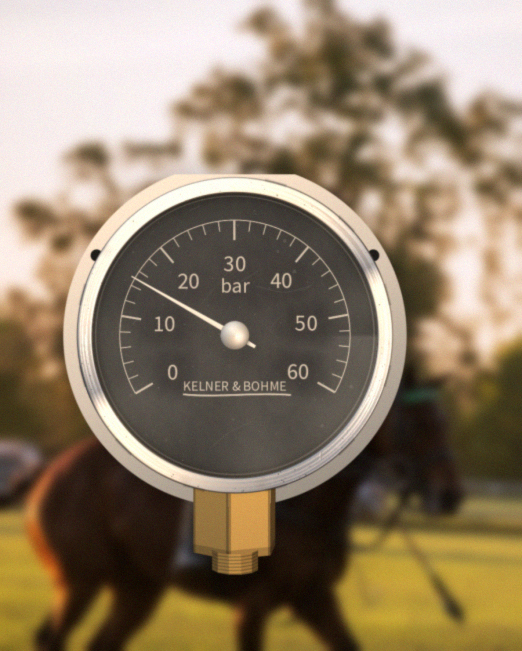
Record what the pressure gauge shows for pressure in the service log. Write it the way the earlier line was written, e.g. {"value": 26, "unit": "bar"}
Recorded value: {"value": 15, "unit": "bar"}
